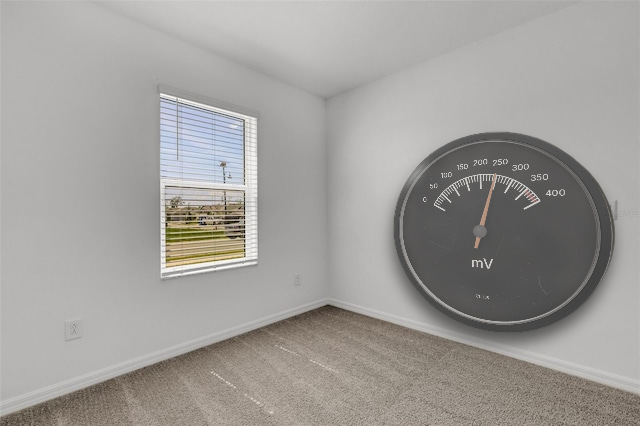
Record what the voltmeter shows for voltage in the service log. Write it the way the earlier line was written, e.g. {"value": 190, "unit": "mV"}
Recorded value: {"value": 250, "unit": "mV"}
